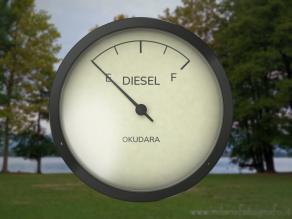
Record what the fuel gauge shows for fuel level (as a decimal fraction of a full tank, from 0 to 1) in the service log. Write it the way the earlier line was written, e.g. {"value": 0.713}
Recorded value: {"value": 0}
